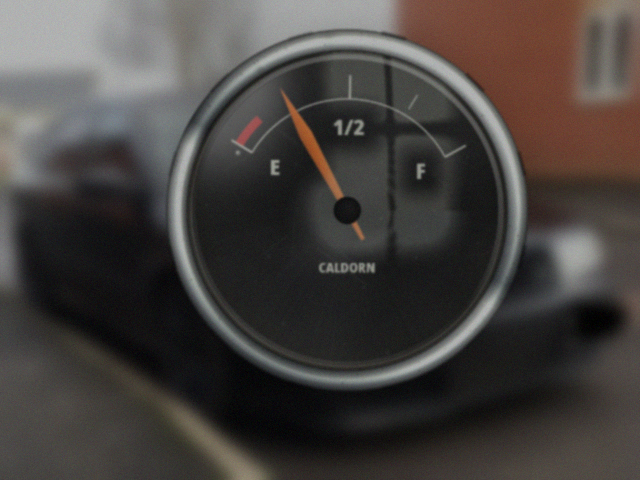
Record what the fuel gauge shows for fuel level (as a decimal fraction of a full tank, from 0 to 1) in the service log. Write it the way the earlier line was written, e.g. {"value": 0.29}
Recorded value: {"value": 0.25}
